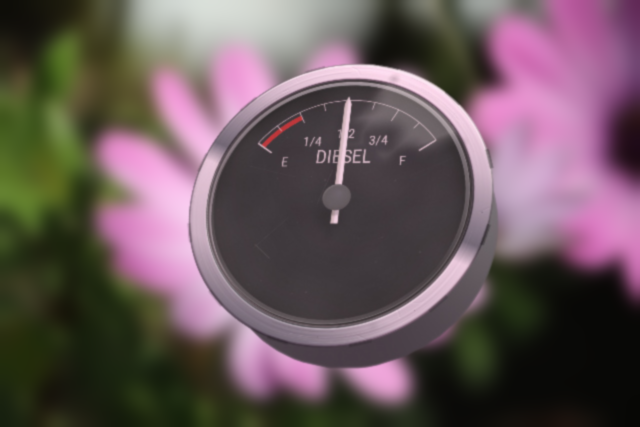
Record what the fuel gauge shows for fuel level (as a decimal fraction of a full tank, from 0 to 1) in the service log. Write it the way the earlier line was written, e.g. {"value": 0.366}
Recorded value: {"value": 0.5}
